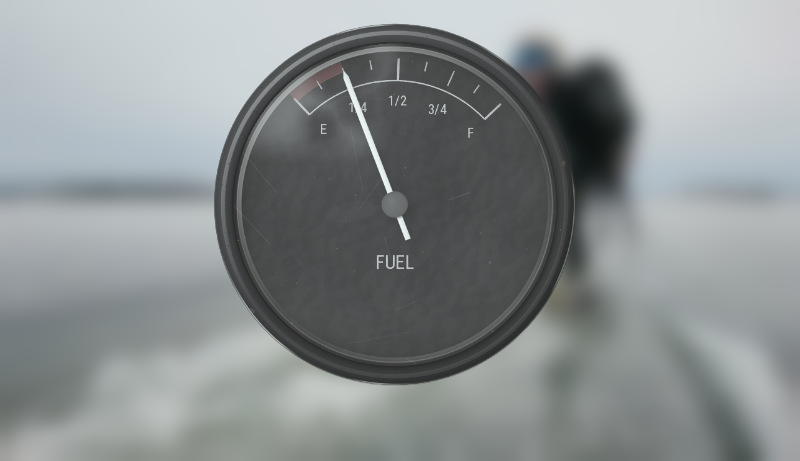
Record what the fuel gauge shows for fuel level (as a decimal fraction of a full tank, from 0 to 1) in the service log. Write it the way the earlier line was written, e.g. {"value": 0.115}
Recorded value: {"value": 0.25}
